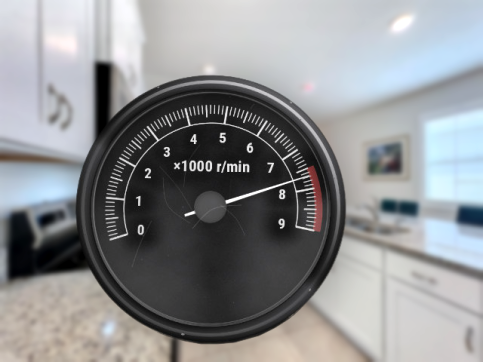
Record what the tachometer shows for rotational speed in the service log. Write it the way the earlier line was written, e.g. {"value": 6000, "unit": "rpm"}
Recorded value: {"value": 7700, "unit": "rpm"}
